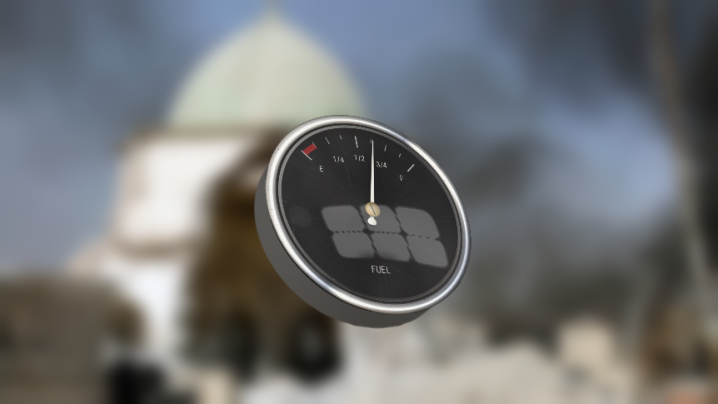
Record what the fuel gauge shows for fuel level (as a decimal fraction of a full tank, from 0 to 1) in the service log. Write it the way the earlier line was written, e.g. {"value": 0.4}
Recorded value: {"value": 0.625}
